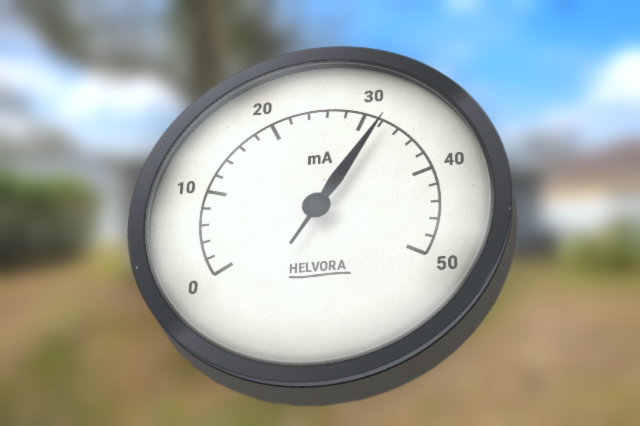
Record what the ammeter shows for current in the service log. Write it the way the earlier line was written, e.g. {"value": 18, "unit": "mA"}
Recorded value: {"value": 32, "unit": "mA"}
